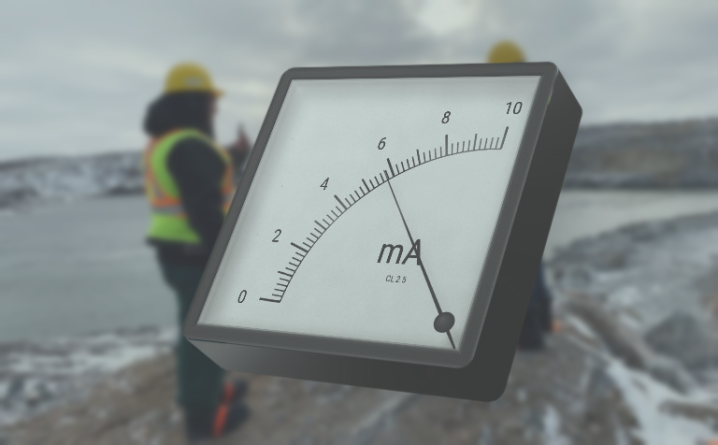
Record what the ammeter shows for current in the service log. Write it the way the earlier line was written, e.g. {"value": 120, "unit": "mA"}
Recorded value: {"value": 5.8, "unit": "mA"}
